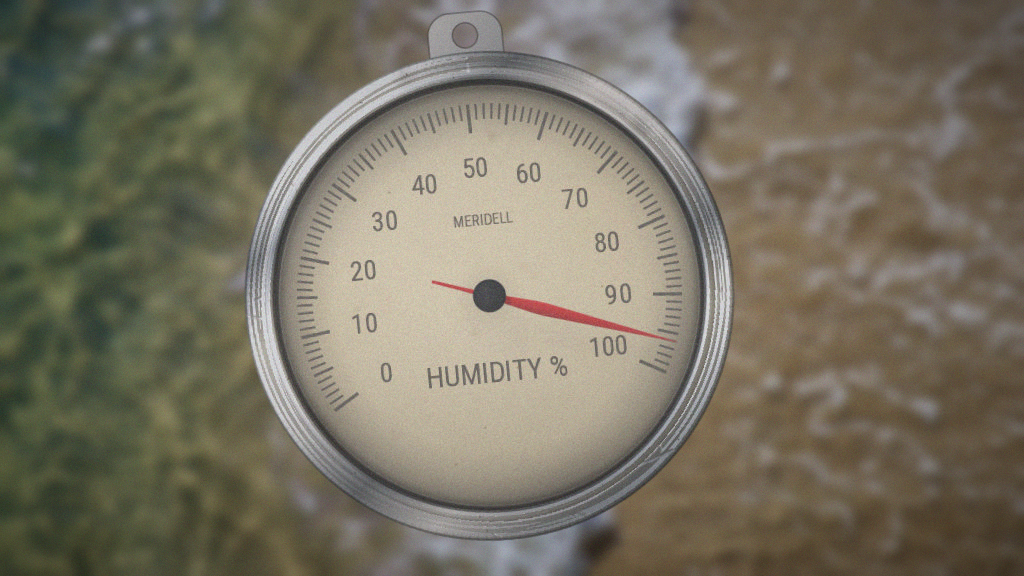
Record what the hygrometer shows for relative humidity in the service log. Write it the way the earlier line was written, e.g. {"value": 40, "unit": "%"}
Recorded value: {"value": 96, "unit": "%"}
